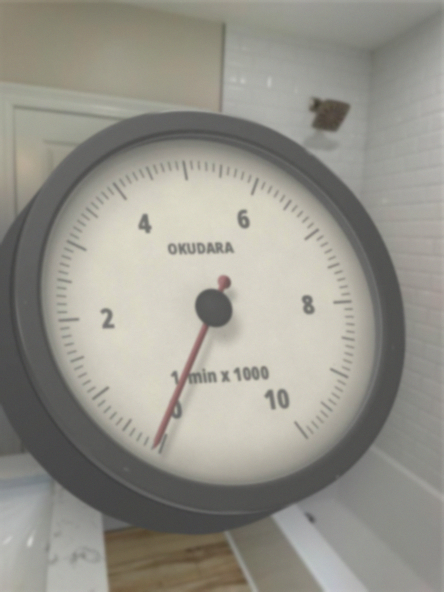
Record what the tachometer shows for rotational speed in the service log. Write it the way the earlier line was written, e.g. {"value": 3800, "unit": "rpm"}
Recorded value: {"value": 100, "unit": "rpm"}
